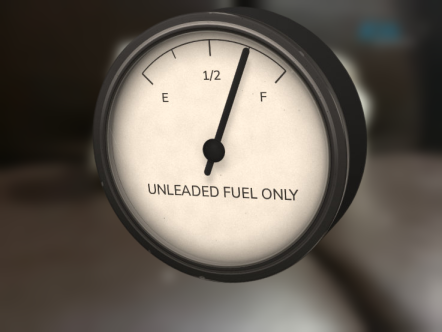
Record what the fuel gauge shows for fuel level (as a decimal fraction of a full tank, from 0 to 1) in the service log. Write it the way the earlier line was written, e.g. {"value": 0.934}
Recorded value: {"value": 0.75}
